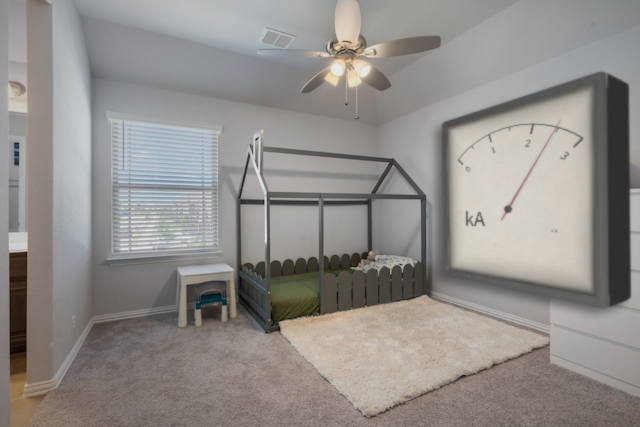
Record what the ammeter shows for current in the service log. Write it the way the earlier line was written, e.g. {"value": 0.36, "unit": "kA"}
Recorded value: {"value": 2.5, "unit": "kA"}
